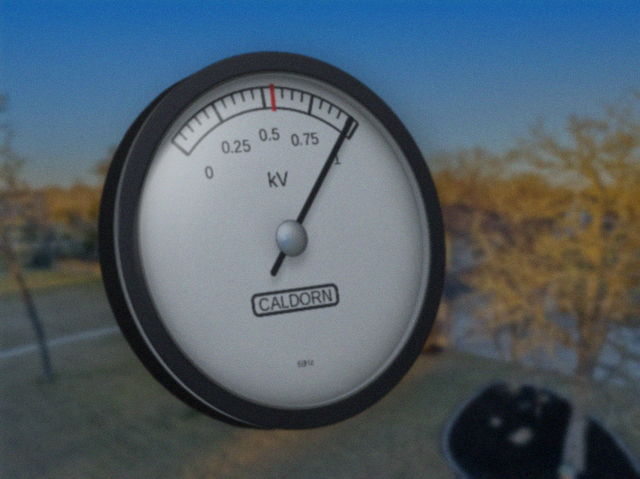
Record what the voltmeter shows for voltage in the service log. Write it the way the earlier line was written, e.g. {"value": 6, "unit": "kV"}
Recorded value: {"value": 0.95, "unit": "kV"}
